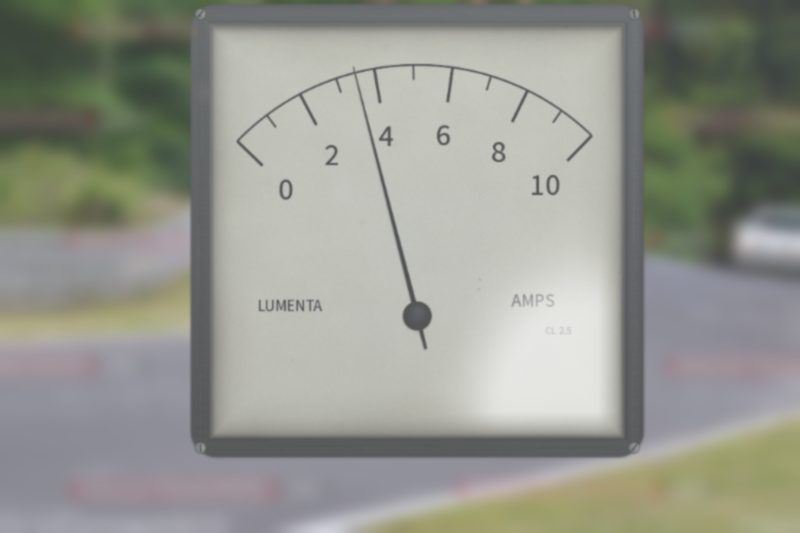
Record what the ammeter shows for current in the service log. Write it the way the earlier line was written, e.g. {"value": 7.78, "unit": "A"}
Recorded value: {"value": 3.5, "unit": "A"}
